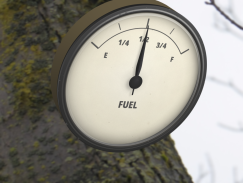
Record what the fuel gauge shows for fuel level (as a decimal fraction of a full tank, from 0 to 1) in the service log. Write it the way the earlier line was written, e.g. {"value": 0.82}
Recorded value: {"value": 0.5}
